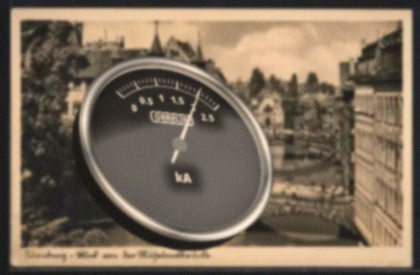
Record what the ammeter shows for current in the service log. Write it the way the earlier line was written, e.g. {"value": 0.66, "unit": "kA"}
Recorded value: {"value": 2, "unit": "kA"}
